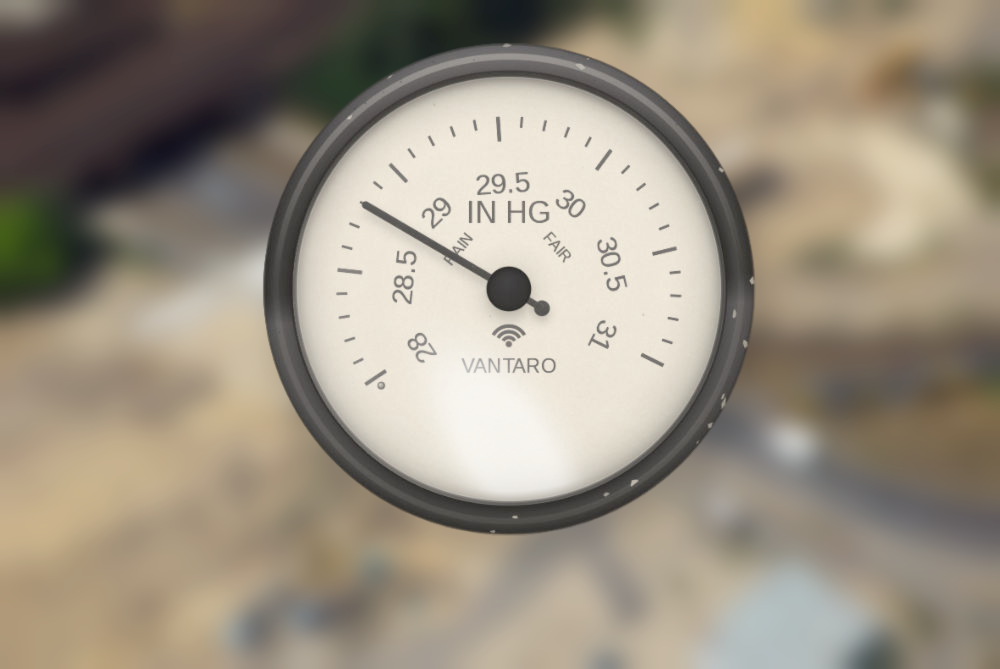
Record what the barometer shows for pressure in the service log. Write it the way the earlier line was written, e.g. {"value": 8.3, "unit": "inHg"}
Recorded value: {"value": 28.8, "unit": "inHg"}
